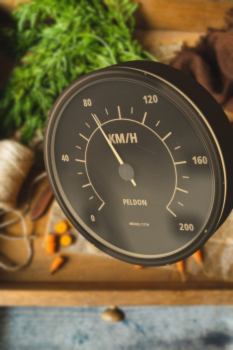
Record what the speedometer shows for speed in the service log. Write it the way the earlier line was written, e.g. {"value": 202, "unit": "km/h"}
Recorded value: {"value": 80, "unit": "km/h"}
